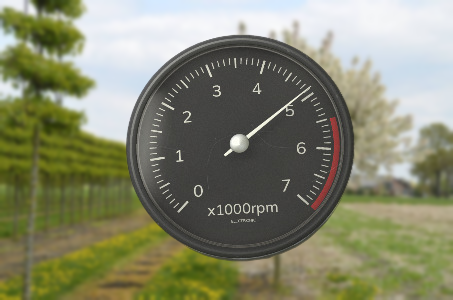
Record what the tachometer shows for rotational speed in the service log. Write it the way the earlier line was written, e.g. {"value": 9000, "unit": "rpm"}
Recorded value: {"value": 4900, "unit": "rpm"}
